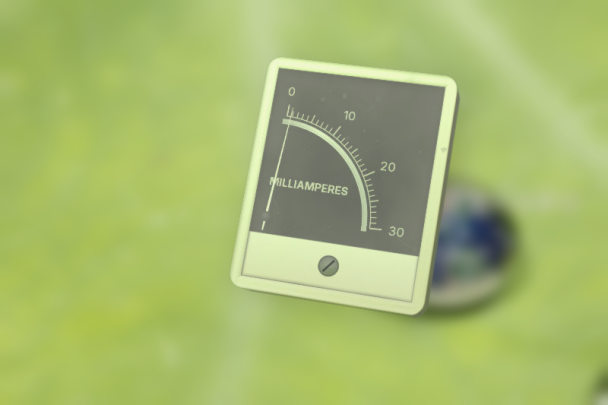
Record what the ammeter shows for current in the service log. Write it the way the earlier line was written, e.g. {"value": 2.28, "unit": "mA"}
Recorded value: {"value": 1, "unit": "mA"}
